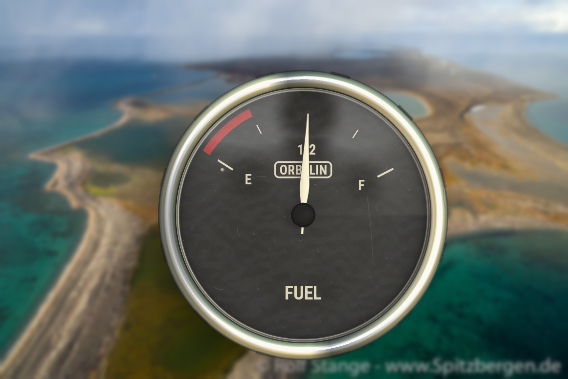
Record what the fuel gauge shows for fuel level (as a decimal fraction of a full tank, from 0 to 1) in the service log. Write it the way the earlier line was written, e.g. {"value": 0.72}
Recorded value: {"value": 0.5}
